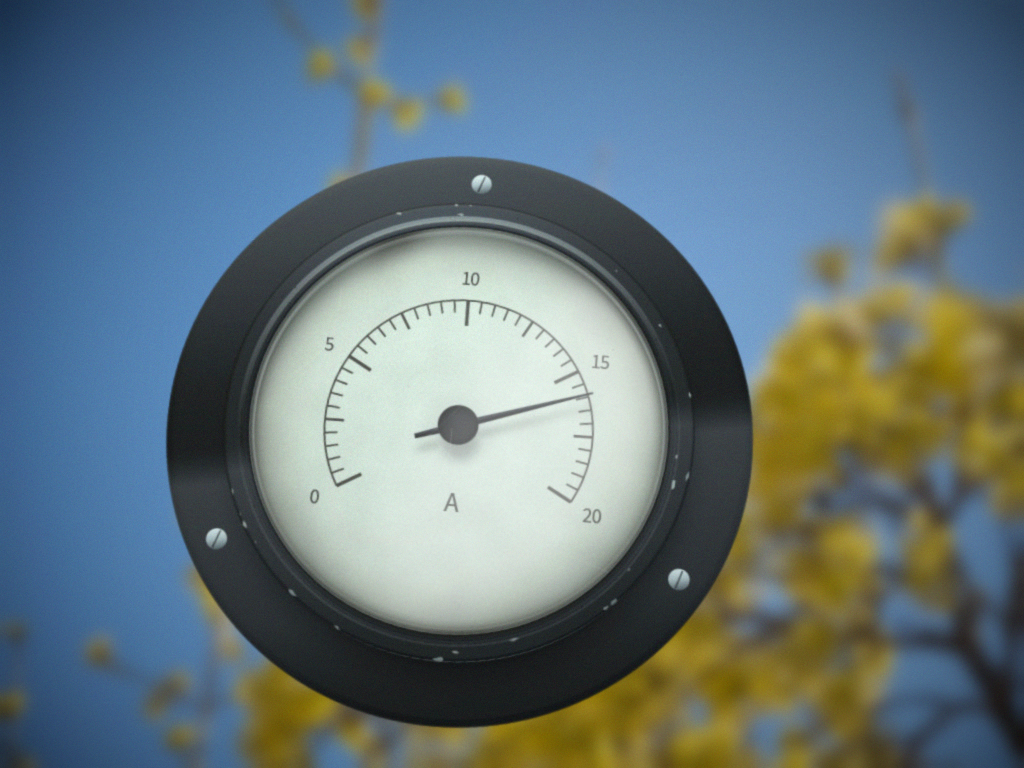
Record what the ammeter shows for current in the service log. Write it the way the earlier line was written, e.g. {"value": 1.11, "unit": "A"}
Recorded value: {"value": 16, "unit": "A"}
